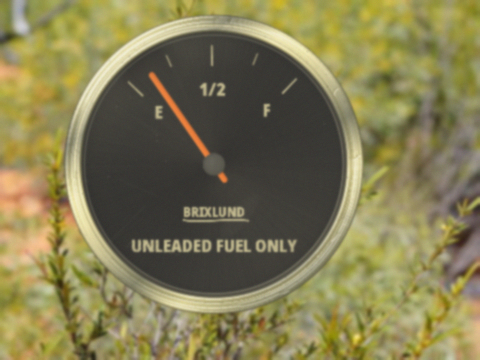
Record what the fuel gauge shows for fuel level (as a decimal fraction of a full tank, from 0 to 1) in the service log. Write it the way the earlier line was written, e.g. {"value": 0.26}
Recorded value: {"value": 0.125}
